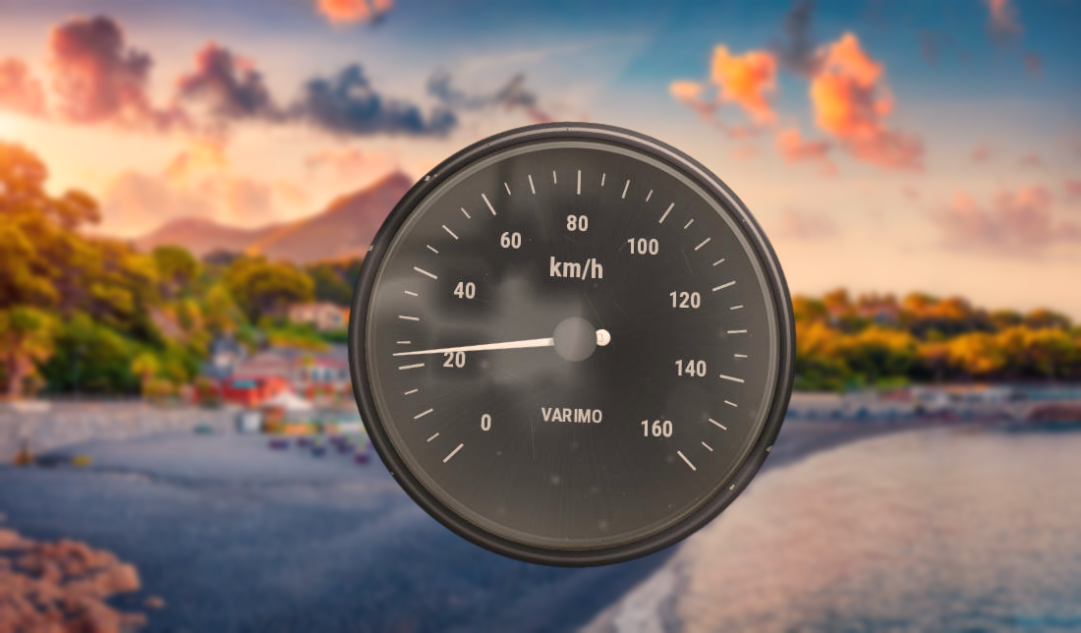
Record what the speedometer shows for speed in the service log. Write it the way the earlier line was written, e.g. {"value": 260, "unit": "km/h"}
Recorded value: {"value": 22.5, "unit": "km/h"}
